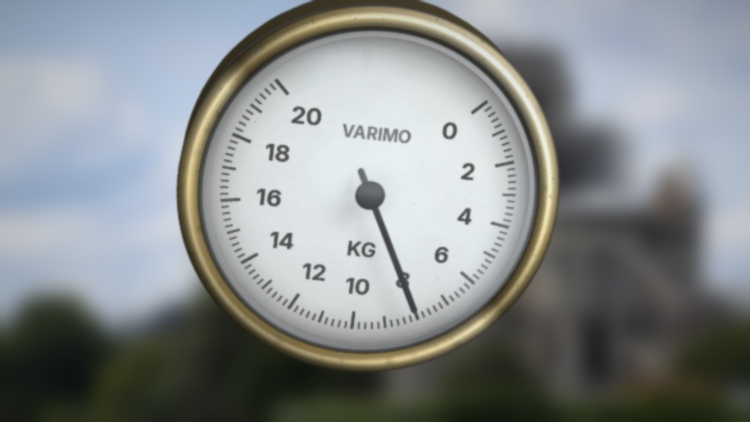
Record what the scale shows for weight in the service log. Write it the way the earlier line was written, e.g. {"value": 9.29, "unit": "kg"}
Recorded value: {"value": 8, "unit": "kg"}
